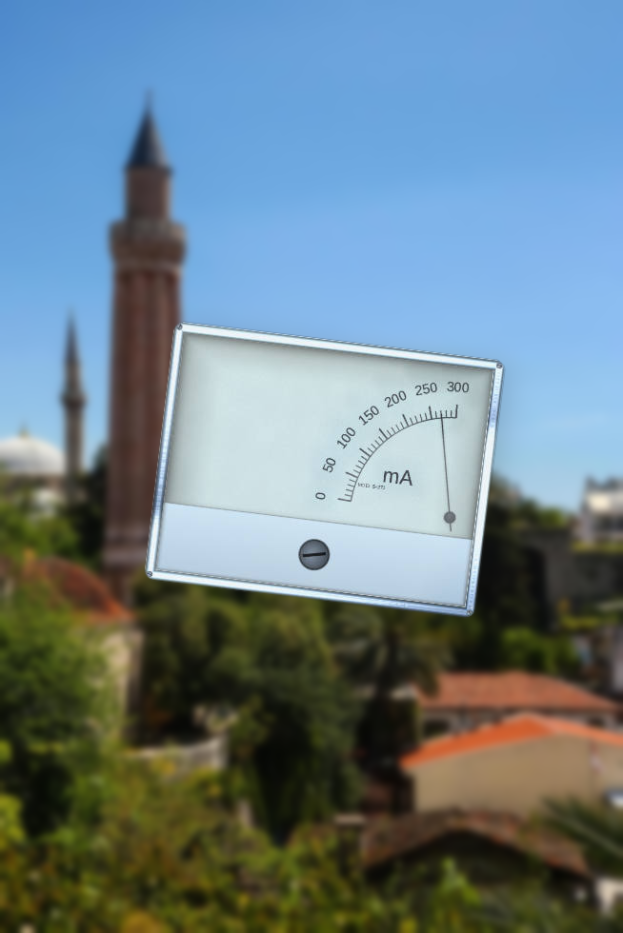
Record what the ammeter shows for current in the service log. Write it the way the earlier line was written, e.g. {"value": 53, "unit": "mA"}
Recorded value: {"value": 270, "unit": "mA"}
